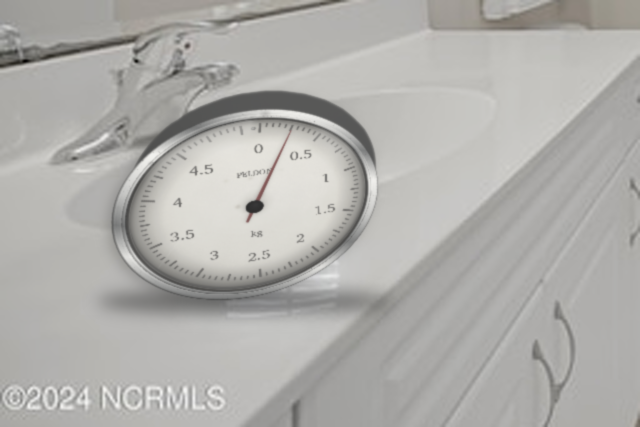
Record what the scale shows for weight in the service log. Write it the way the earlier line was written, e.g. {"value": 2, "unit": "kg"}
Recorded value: {"value": 0.25, "unit": "kg"}
